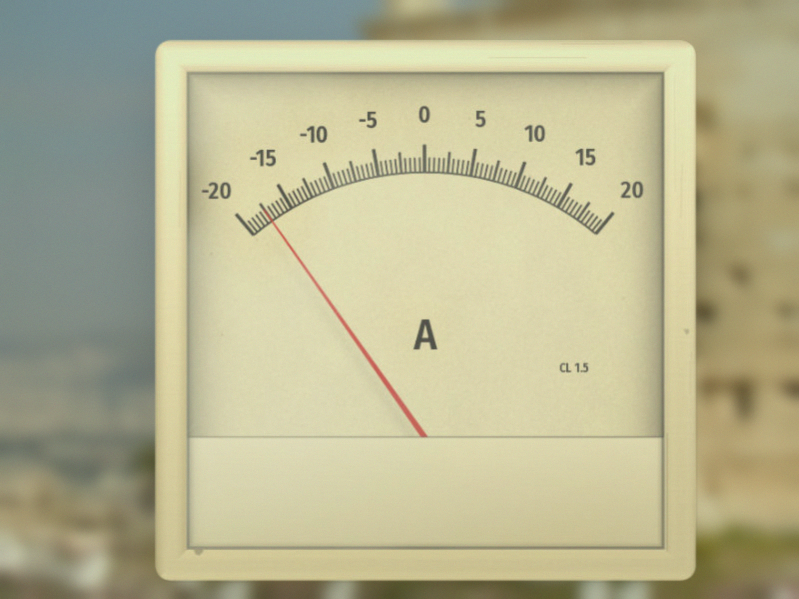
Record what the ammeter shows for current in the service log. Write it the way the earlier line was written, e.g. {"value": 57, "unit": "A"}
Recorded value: {"value": -17.5, "unit": "A"}
